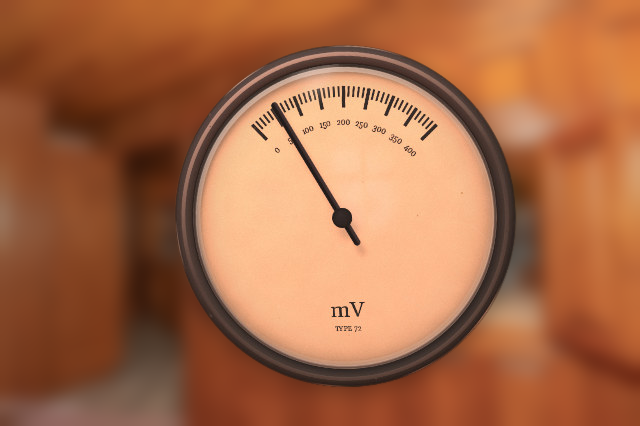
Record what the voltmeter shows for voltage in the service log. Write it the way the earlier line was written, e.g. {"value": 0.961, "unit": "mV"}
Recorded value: {"value": 60, "unit": "mV"}
